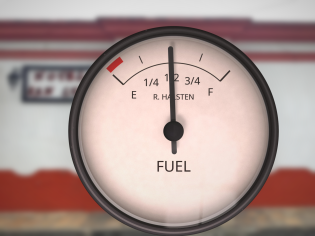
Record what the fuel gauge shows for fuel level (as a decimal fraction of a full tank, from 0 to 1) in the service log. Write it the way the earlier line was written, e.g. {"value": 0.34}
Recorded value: {"value": 0.5}
